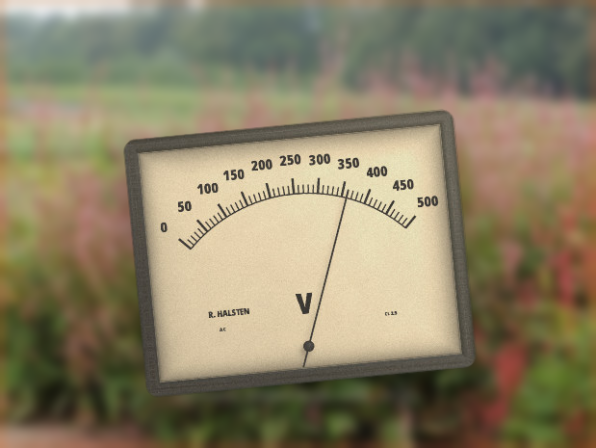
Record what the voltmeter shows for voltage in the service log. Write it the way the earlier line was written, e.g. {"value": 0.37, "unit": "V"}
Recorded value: {"value": 360, "unit": "V"}
